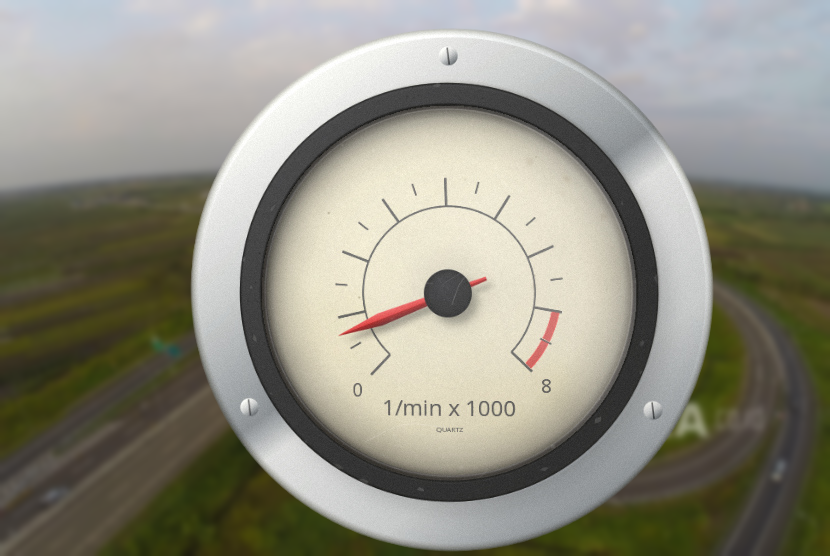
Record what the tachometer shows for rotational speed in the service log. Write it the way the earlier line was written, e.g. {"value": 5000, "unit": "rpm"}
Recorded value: {"value": 750, "unit": "rpm"}
